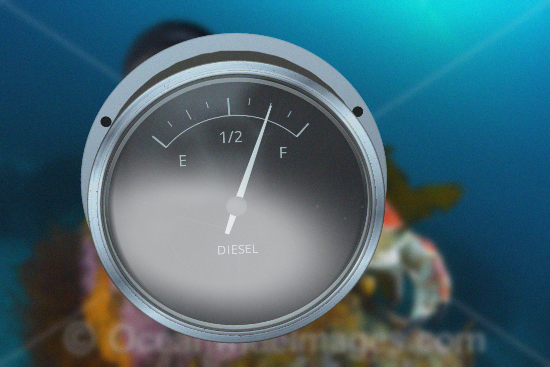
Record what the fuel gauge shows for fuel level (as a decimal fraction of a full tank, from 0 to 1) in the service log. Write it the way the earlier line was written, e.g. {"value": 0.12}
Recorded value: {"value": 0.75}
